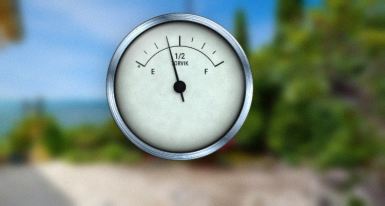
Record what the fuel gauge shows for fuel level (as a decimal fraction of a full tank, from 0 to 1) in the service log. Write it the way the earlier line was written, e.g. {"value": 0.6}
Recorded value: {"value": 0.375}
